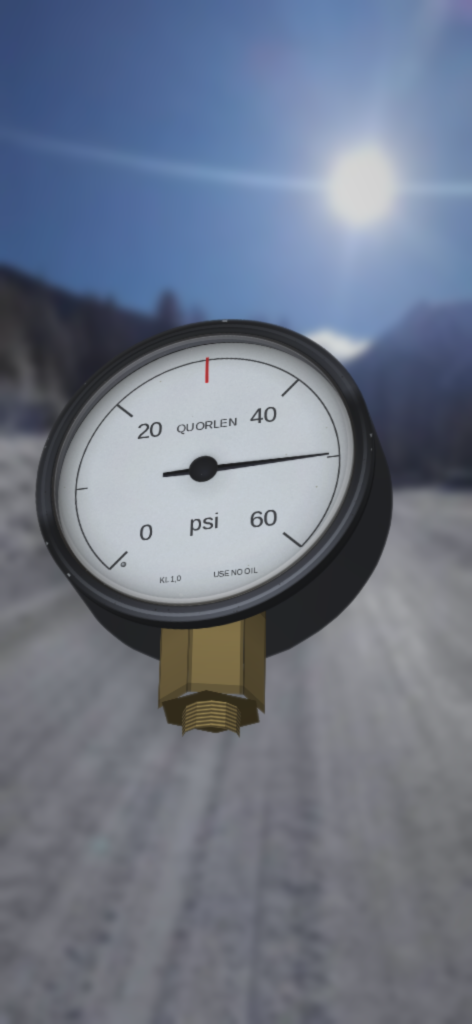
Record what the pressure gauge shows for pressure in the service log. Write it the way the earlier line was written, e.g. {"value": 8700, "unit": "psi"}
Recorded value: {"value": 50, "unit": "psi"}
